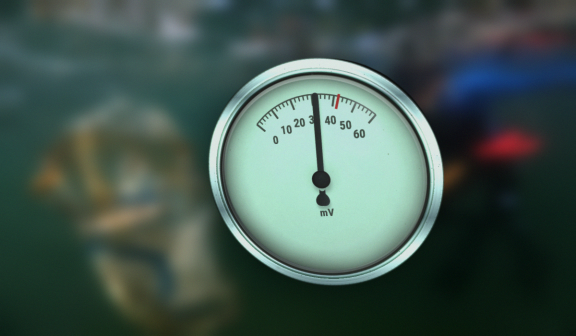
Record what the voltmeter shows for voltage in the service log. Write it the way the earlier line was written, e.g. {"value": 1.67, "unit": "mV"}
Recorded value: {"value": 32, "unit": "mV"}
